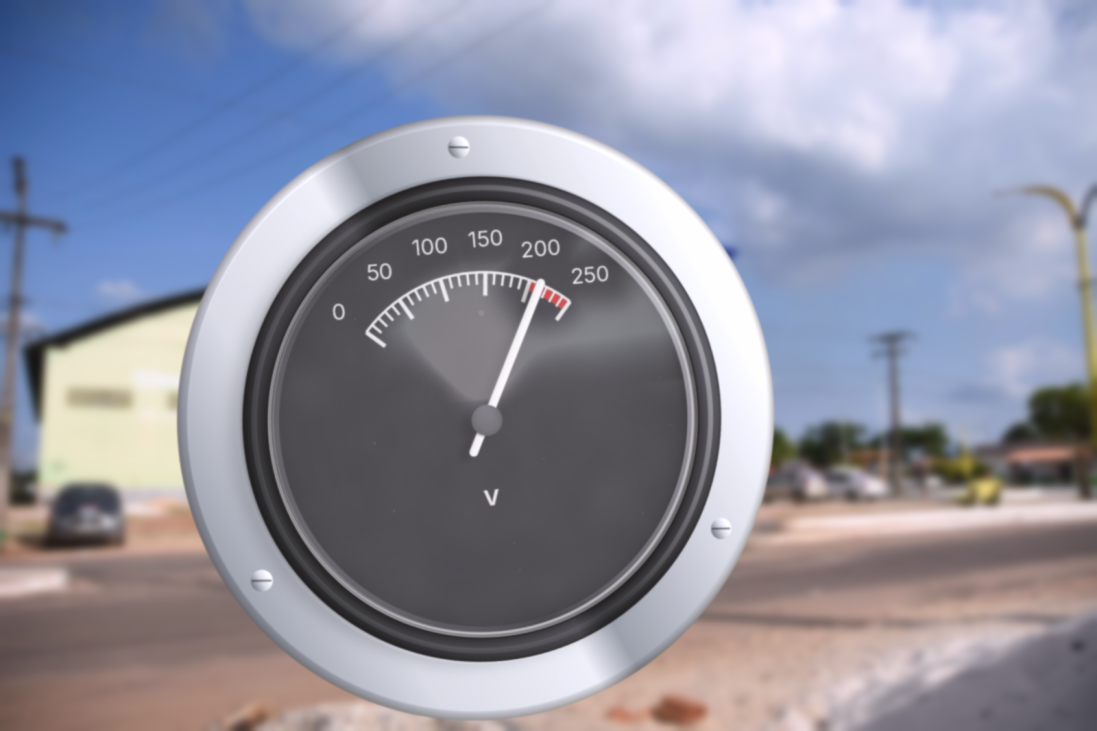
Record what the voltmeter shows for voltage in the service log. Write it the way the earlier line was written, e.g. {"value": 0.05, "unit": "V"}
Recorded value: {"value": 210, "unit": "V"}
